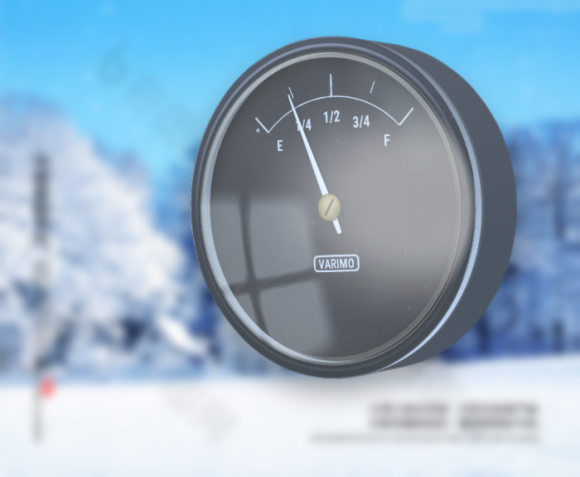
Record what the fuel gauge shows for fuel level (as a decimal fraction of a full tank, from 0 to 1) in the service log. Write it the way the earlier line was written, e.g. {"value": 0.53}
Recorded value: {"value": 0.25}
